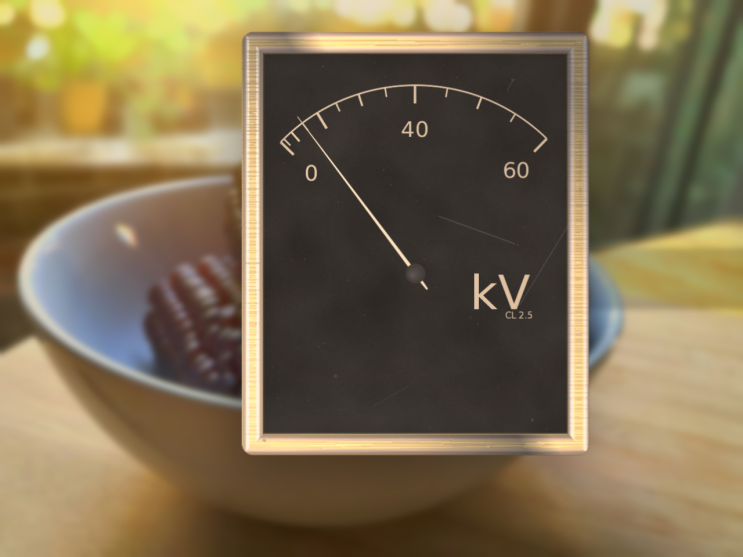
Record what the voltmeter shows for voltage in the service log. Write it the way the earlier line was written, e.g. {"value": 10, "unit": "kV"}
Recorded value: {"value": 15, "unit": "kV"}
